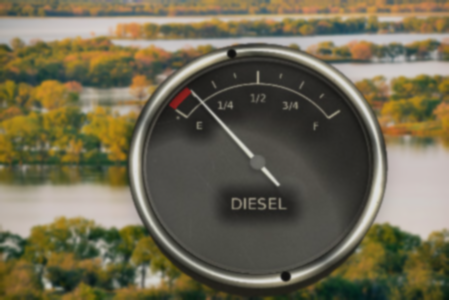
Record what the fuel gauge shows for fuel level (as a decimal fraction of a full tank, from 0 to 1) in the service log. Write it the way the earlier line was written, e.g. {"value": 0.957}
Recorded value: {"value": 0.125}
